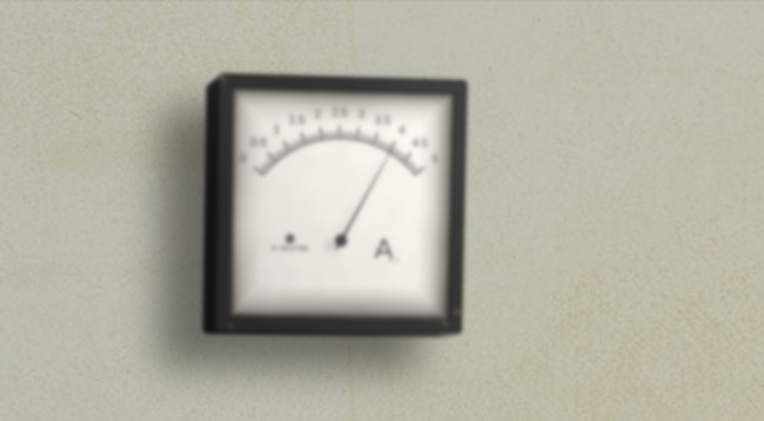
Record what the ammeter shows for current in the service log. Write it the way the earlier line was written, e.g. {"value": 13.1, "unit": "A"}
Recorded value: {"value": 4, "unit": "A"}
